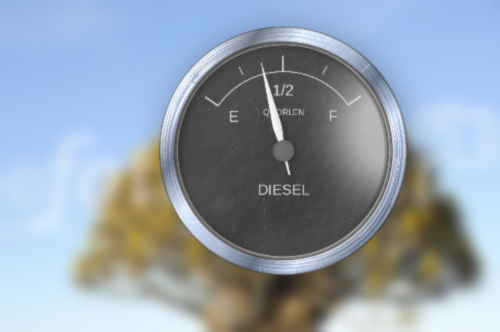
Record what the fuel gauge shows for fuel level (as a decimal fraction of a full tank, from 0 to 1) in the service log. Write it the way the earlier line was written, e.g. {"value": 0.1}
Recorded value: {"value": 0.375}
